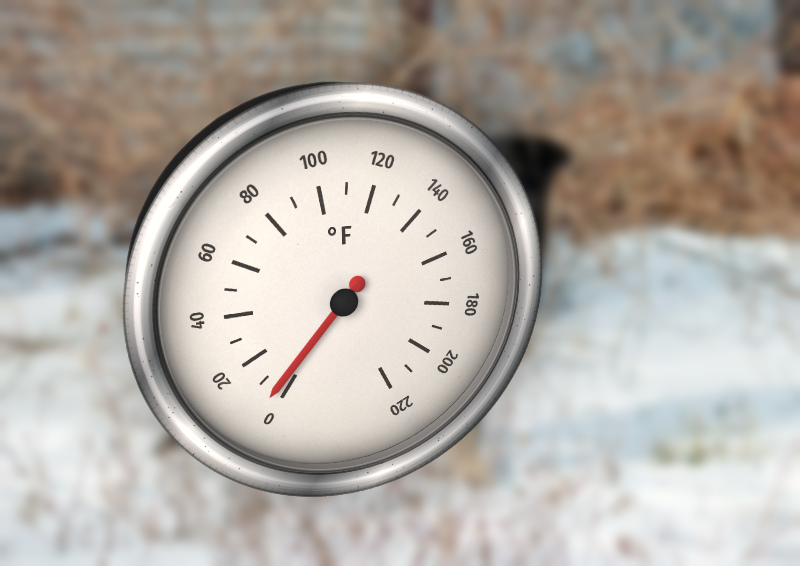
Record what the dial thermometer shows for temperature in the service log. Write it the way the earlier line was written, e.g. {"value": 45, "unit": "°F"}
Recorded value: {"value": 5, "unit": "°F"}
